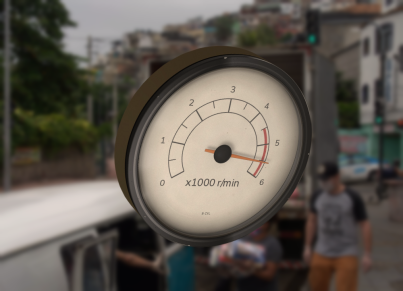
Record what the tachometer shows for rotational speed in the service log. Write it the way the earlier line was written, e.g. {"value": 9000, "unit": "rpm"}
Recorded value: {"value": 5500, "unit": "rpm"}
